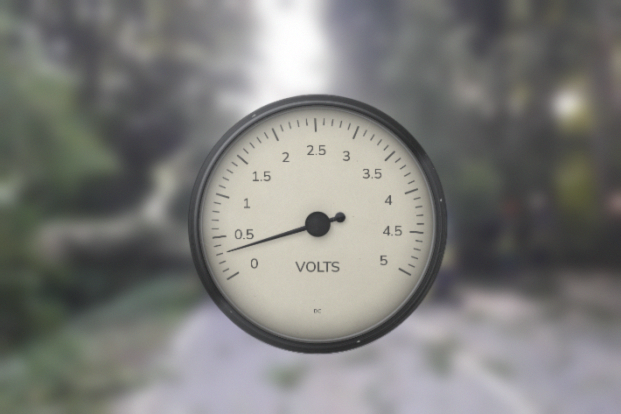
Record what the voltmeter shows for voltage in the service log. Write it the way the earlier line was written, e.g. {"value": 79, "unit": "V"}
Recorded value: {"value": 0.3, "unit": "V"}
